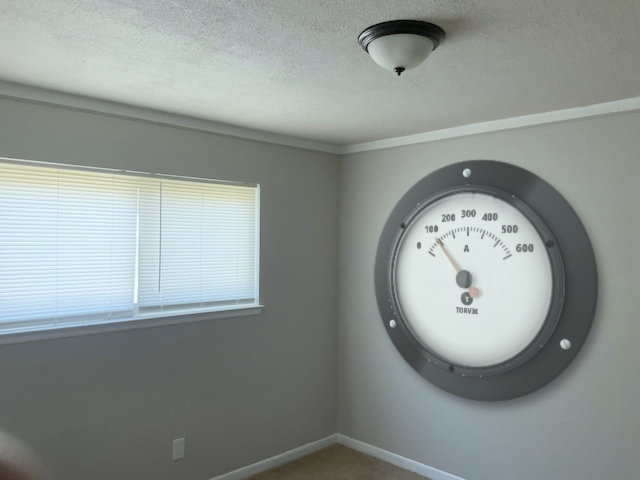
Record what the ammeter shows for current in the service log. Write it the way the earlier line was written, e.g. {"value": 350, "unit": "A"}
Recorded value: {"value": 100, "unit": "A"}
